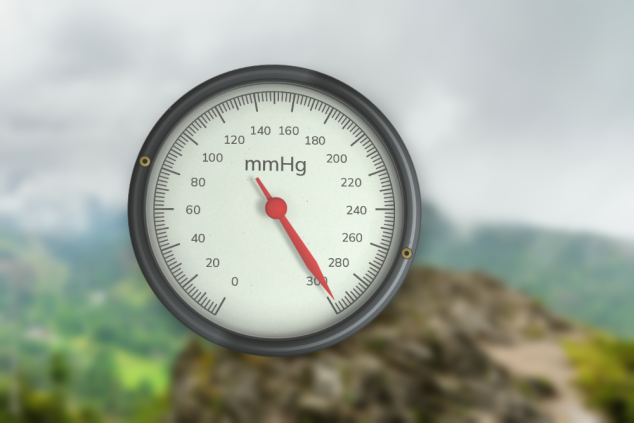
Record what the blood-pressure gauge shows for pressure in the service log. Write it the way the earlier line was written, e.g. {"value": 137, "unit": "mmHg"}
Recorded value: {"value": 298, "unit": "mmHg"}
